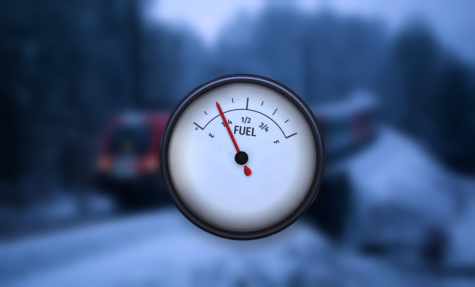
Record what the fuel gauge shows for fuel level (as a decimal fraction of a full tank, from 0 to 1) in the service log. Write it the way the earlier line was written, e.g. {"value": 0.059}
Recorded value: {"value": 0.25}
